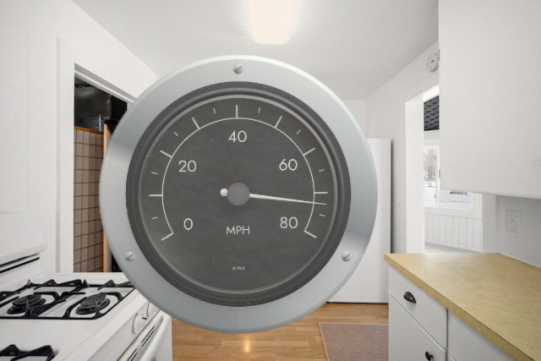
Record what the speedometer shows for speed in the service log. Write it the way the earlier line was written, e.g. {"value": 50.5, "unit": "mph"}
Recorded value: {"value": 72.5, "unit": "mph"}
